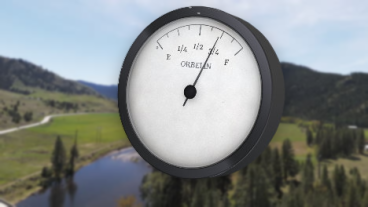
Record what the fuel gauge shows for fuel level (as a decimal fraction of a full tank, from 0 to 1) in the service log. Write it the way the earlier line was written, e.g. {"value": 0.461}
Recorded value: {"value": 0.75}
